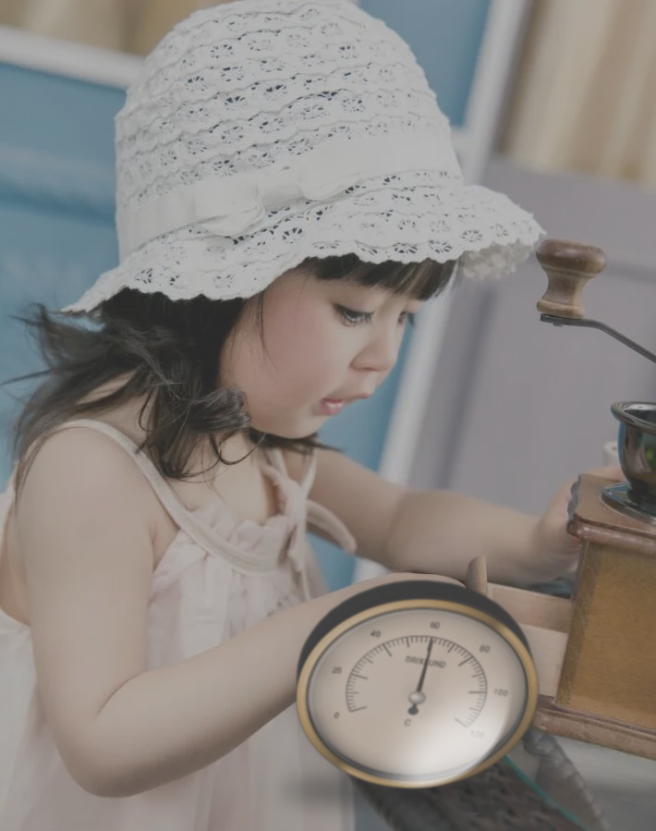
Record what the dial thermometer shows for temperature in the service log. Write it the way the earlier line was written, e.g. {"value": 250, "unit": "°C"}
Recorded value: {"value": 60, "unit": "°C"}
